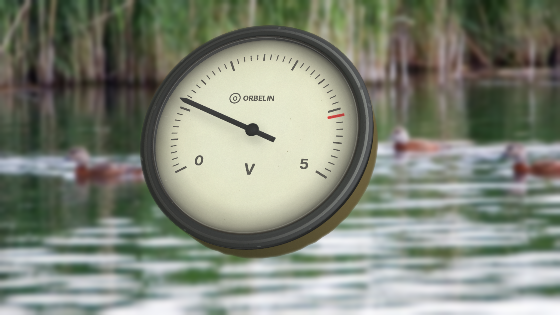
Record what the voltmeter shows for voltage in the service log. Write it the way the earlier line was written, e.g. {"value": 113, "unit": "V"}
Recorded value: {"value": 1.1, "unit": "V"}
